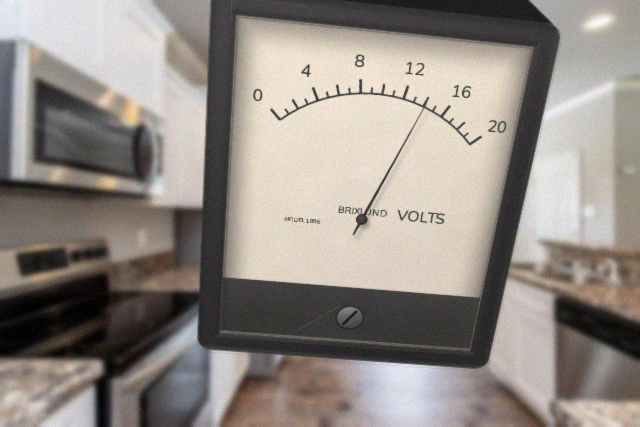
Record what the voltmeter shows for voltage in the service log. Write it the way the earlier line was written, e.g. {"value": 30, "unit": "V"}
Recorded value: {"value": 14, "unit": "V"}
